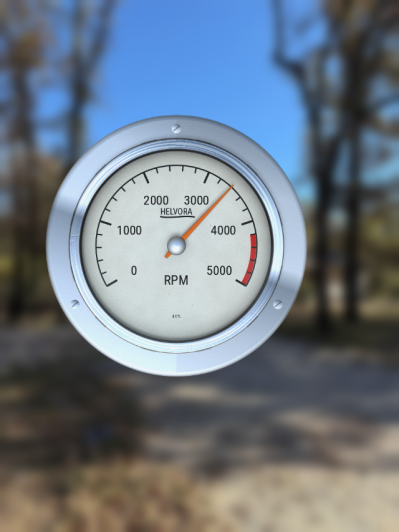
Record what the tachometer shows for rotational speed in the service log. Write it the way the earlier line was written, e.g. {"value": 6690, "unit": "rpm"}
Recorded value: {"value": 3400, "unit": "rpm"}
